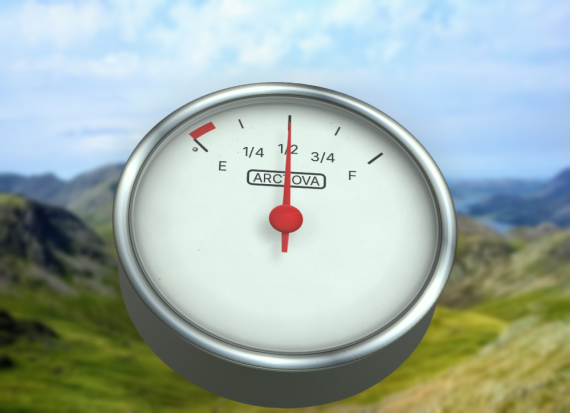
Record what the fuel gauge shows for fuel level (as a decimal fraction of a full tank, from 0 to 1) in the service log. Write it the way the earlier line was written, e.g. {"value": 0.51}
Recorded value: {"value": 0.5}
